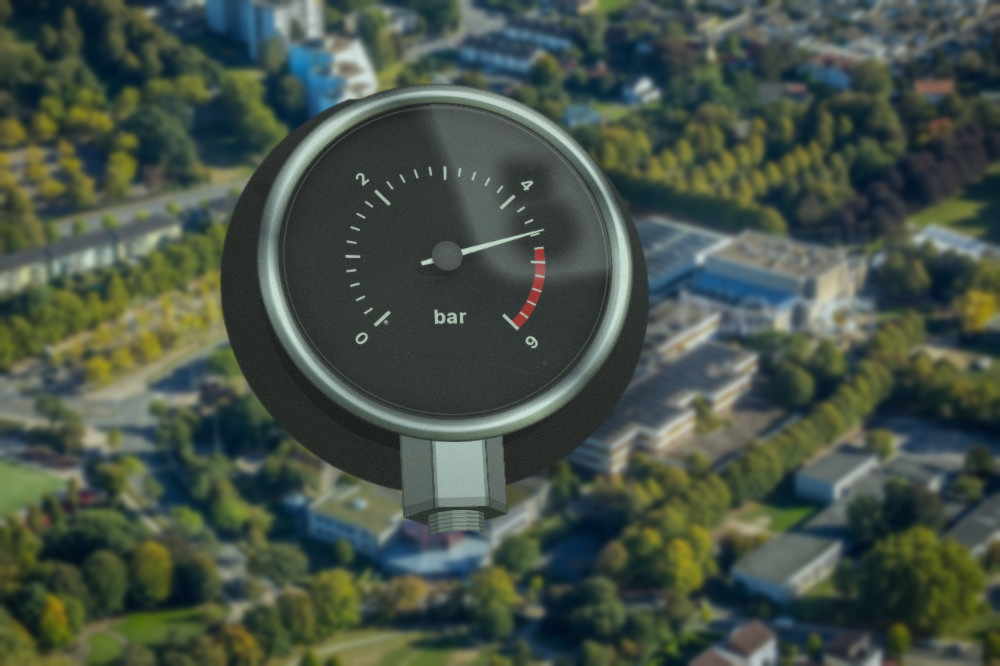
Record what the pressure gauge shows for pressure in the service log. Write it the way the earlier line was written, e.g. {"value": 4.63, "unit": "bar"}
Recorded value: {"value": 4.6, "unit": "bar"}
